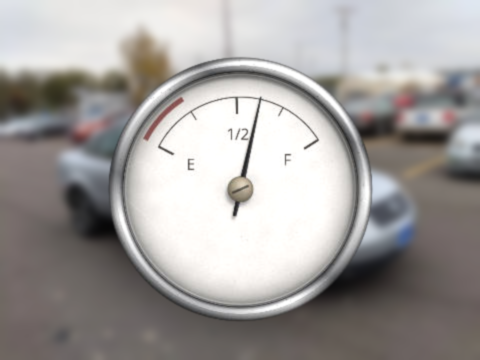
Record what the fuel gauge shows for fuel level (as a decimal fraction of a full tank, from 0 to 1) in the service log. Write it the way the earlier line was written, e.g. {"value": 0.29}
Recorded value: {"value": 0.625}
